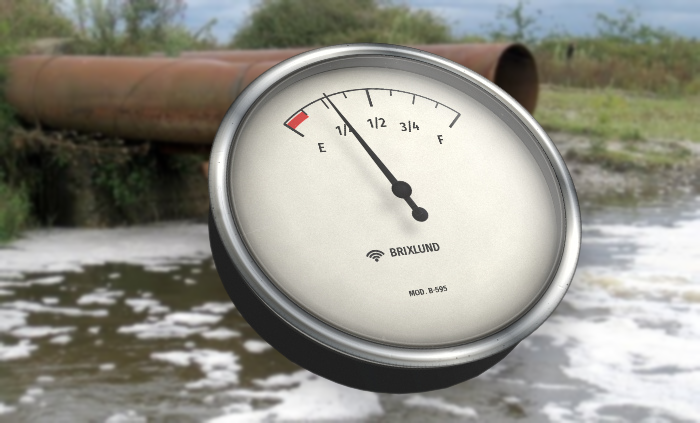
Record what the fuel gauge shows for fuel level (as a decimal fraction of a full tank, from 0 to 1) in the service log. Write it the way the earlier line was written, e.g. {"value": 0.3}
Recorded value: {"value": 0.25}
